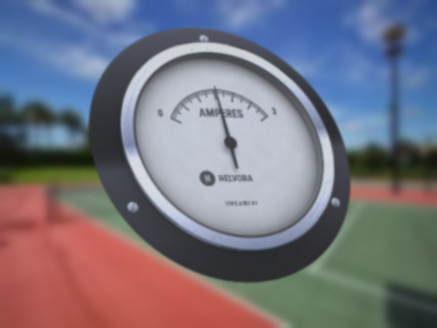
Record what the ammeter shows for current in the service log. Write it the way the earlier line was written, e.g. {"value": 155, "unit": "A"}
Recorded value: {"value": 1.5, "unit": "A"}
